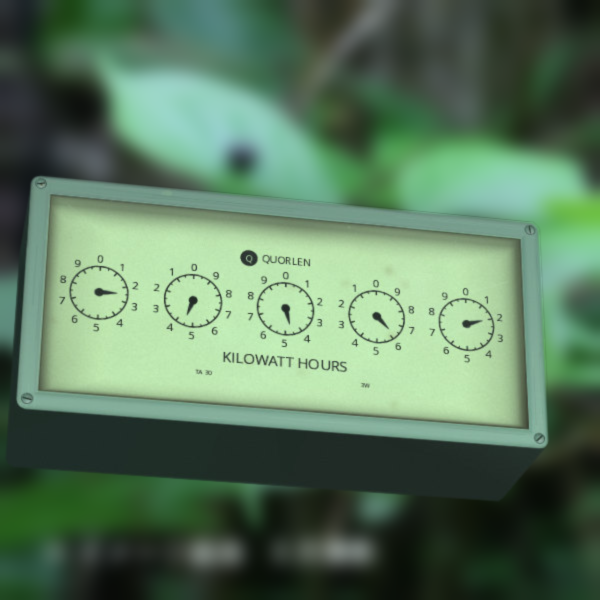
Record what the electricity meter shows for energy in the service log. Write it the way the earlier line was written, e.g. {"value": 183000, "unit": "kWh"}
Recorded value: {"value": 24462, "unit": "kWh"}
